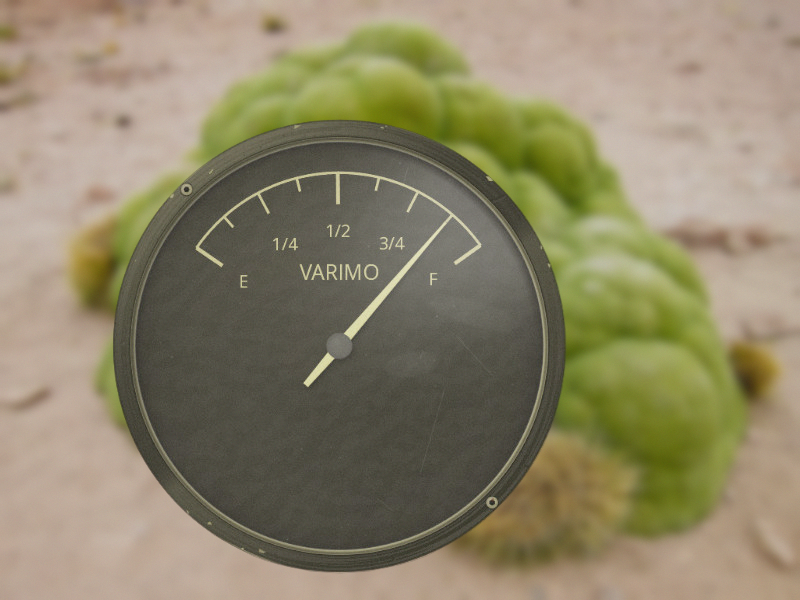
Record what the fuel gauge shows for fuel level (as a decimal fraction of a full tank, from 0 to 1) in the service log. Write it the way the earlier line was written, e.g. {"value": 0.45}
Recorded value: {"value": 0.875}
